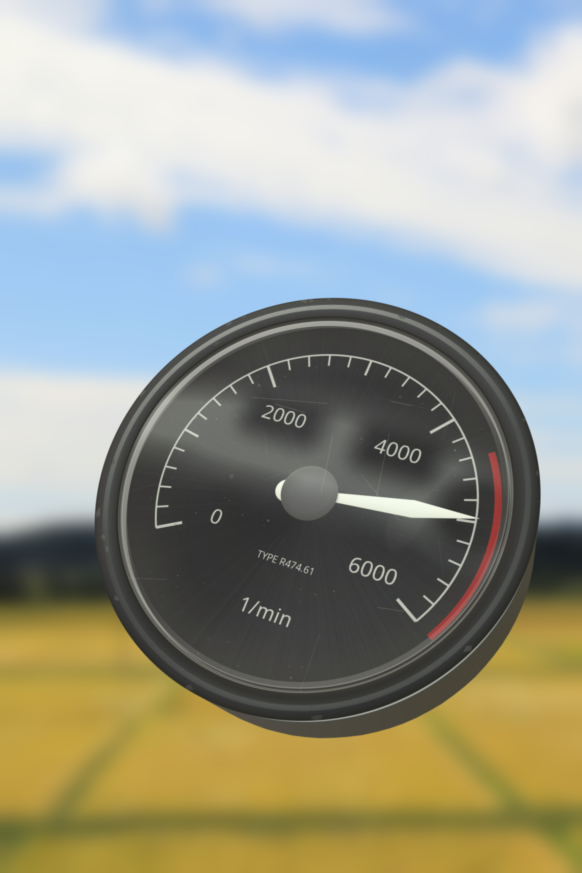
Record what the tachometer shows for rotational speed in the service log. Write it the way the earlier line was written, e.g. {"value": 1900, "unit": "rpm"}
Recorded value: {"value": 5000, "unit": "rpm"}
